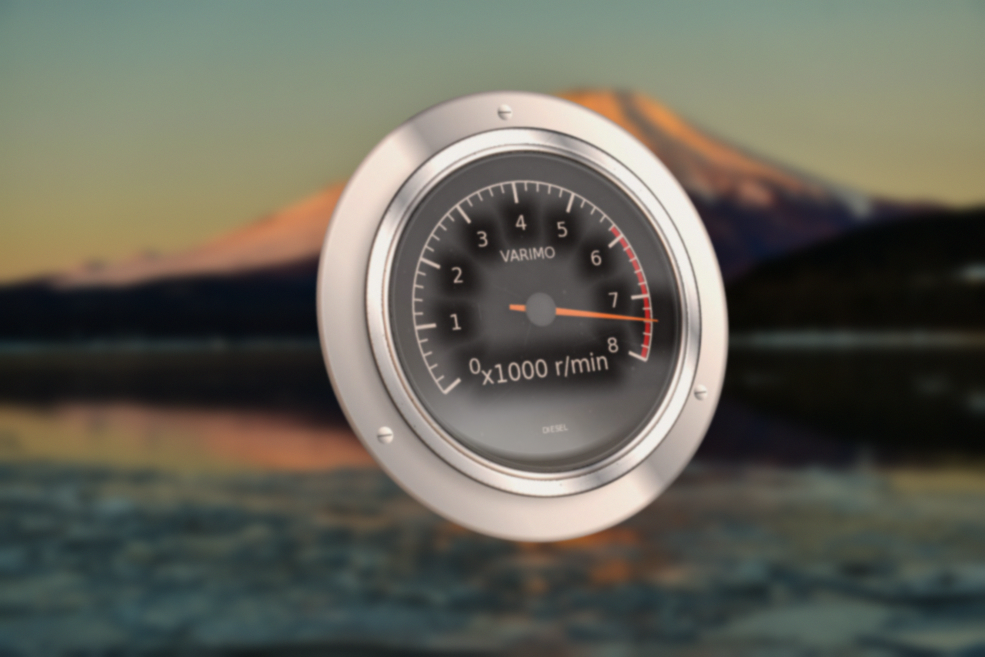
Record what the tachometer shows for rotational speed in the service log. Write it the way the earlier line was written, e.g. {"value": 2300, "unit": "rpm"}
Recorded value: {"value": 7400, "unit": "rpm"}
